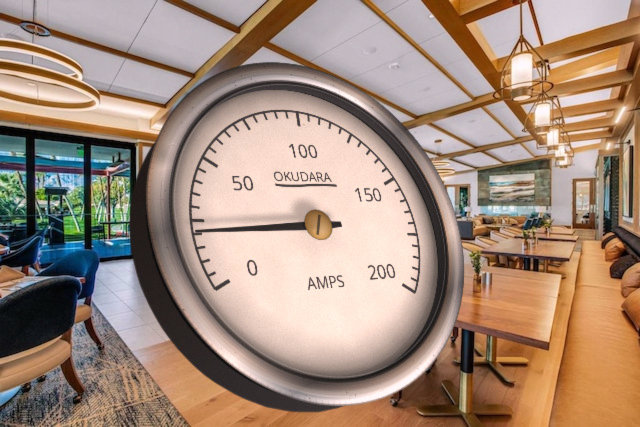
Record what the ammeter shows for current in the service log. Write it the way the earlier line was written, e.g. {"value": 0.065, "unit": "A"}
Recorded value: {"value": 20, "unit": "A"}
